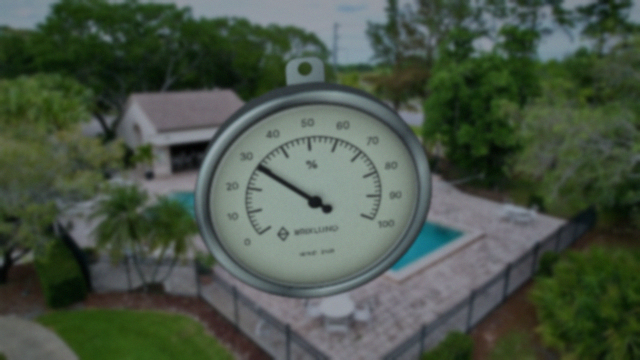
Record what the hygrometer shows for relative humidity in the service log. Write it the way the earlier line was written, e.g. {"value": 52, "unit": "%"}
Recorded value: {"value": 30, "unit": "%"}
